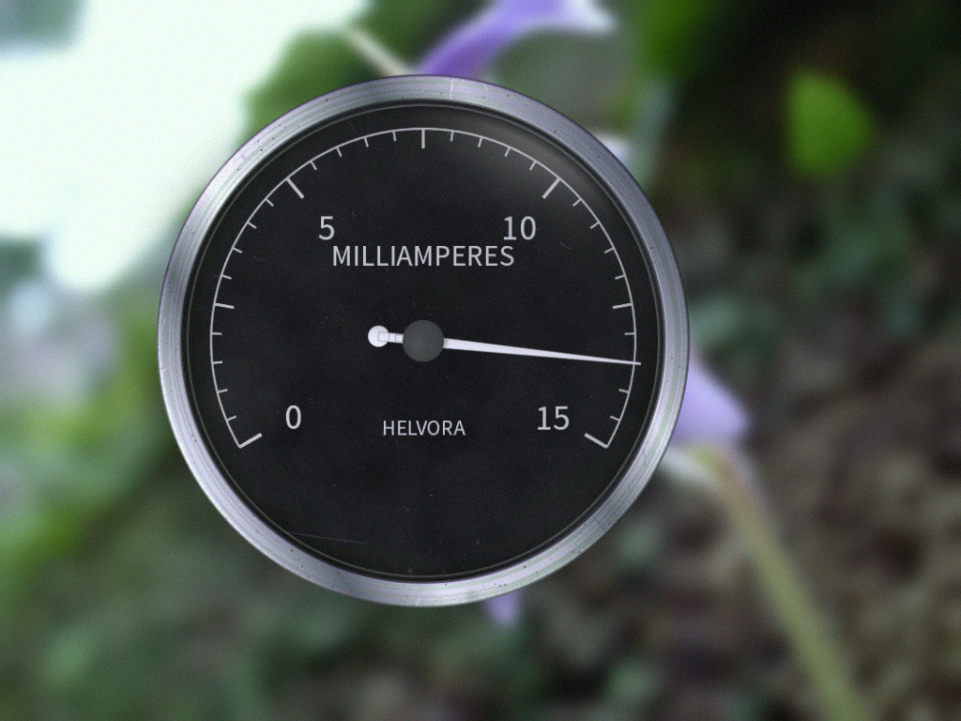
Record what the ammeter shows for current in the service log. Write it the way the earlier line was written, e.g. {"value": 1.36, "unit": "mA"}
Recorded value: {"value": 13.5, "unit": "mA"}
